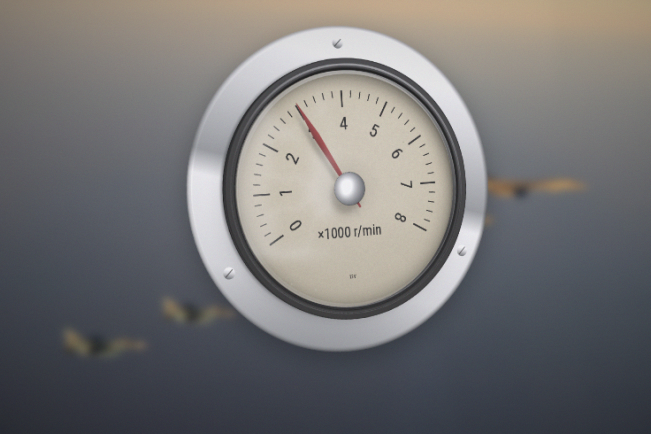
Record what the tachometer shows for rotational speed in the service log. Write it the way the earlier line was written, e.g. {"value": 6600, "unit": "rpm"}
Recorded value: {"value": 3000, "unit": "rpm"}
